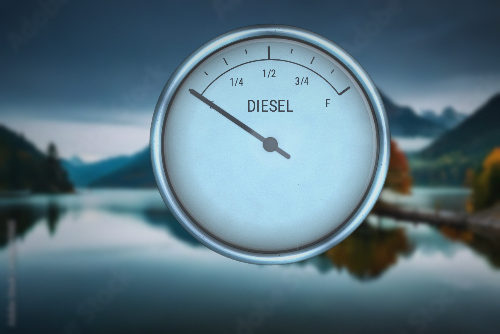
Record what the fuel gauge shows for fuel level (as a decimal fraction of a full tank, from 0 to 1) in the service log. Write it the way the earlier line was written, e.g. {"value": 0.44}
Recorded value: {"value": 0}
